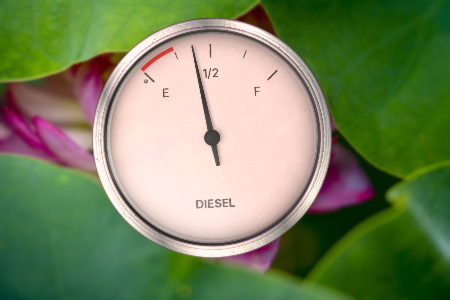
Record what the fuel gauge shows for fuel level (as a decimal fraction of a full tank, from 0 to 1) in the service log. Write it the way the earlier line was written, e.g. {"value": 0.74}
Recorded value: {"value": 0.375}
